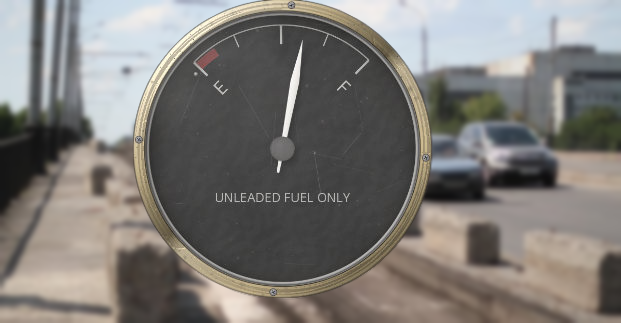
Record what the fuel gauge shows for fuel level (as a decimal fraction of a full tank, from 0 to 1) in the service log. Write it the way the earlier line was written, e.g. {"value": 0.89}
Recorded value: {"value": 0.625}
